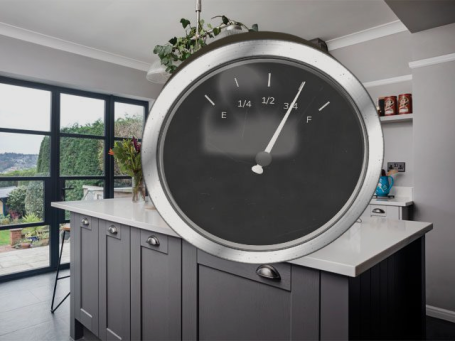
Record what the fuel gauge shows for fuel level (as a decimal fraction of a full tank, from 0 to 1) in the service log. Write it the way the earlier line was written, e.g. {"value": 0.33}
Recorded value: {"value": 0.75}
